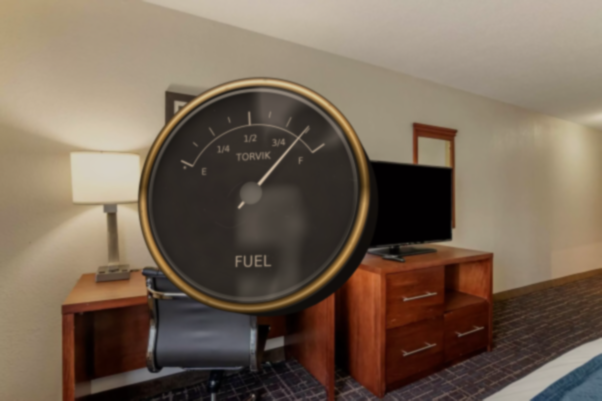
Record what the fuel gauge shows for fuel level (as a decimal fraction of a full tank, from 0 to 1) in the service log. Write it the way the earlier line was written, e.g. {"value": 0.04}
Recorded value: {"value": 0.875}
